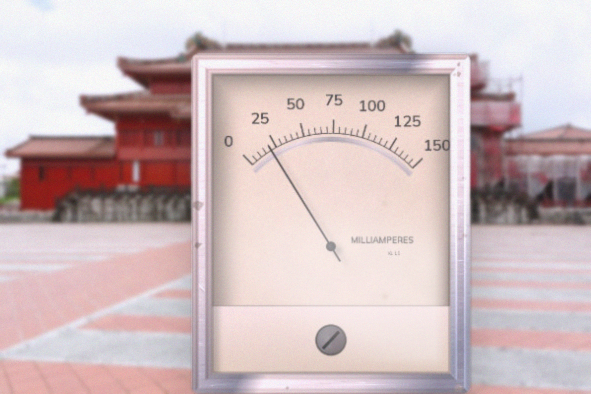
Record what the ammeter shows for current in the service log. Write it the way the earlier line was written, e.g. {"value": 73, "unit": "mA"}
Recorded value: {"value": 20, "unit": "mA"}
